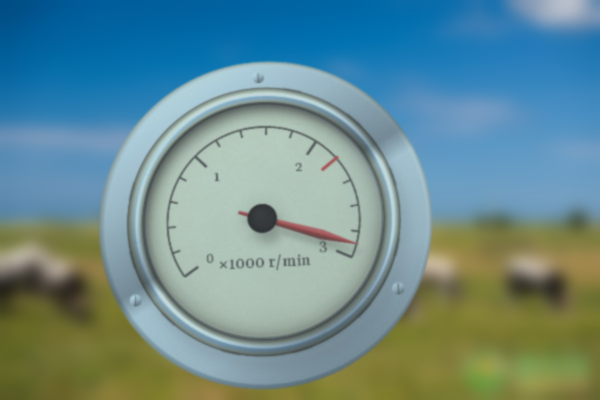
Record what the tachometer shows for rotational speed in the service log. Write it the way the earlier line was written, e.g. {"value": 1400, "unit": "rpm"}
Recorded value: {"value": 2900, "unit": "rpm"}
